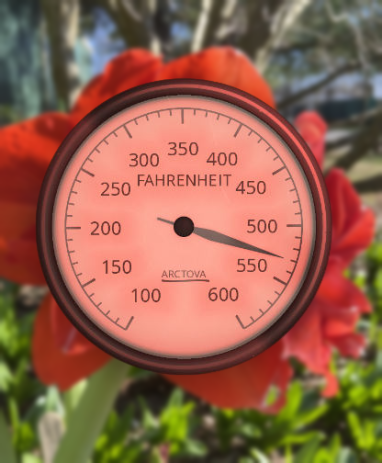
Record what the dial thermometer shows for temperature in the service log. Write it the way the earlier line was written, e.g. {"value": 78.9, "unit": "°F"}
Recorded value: {"value": 530, "unit": "°F"}
